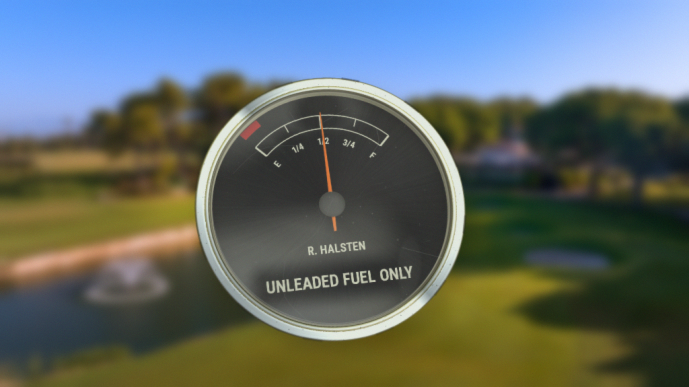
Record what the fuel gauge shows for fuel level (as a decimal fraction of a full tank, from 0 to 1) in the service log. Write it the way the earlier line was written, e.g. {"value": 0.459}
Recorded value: {"value": 0.5}
